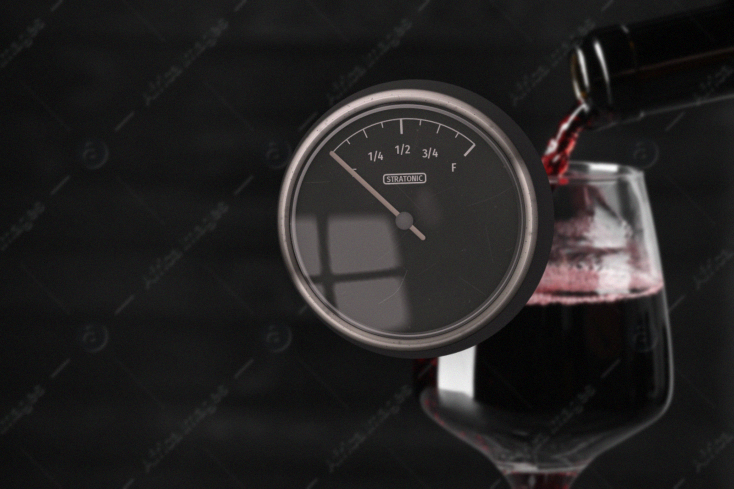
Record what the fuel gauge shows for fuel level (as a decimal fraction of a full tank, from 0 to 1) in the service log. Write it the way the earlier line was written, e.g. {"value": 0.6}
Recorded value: {"value": 0}
